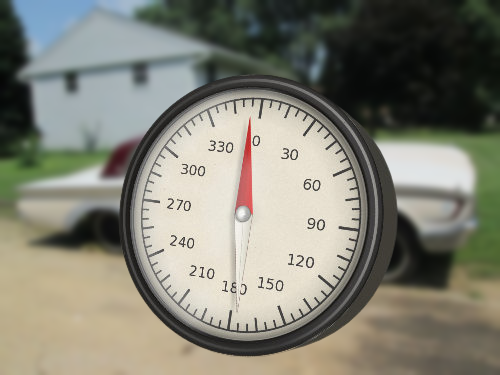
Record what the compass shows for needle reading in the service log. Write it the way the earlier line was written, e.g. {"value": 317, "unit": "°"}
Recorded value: {"value": 355, "unit": "°"}
